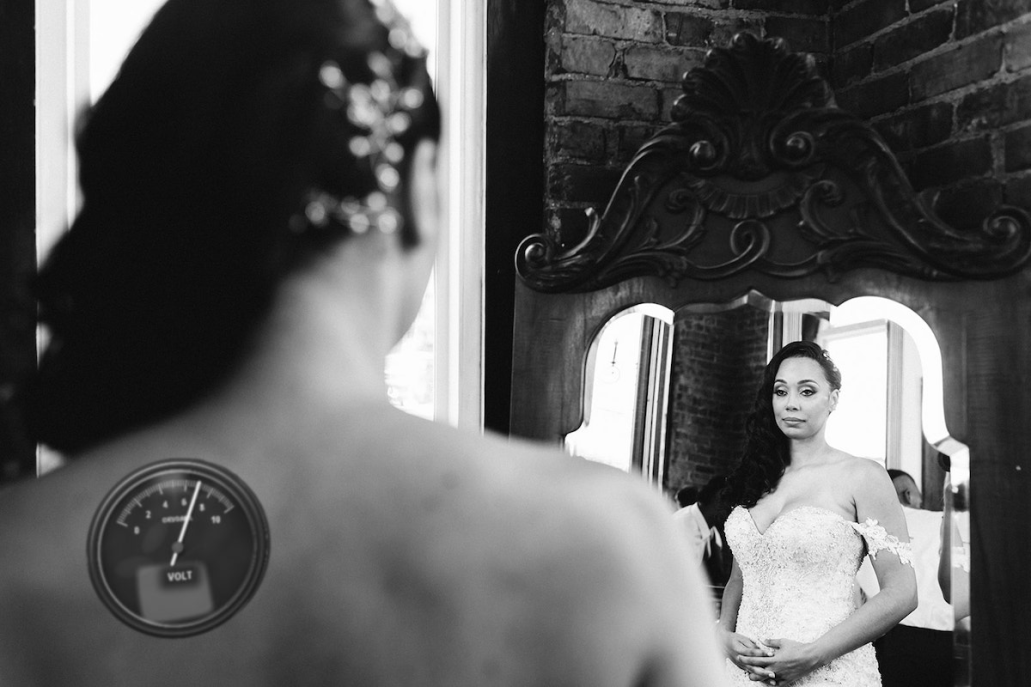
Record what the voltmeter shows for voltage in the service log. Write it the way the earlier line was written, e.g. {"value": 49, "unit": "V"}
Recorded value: {"value": 7, "unit": "V"}
